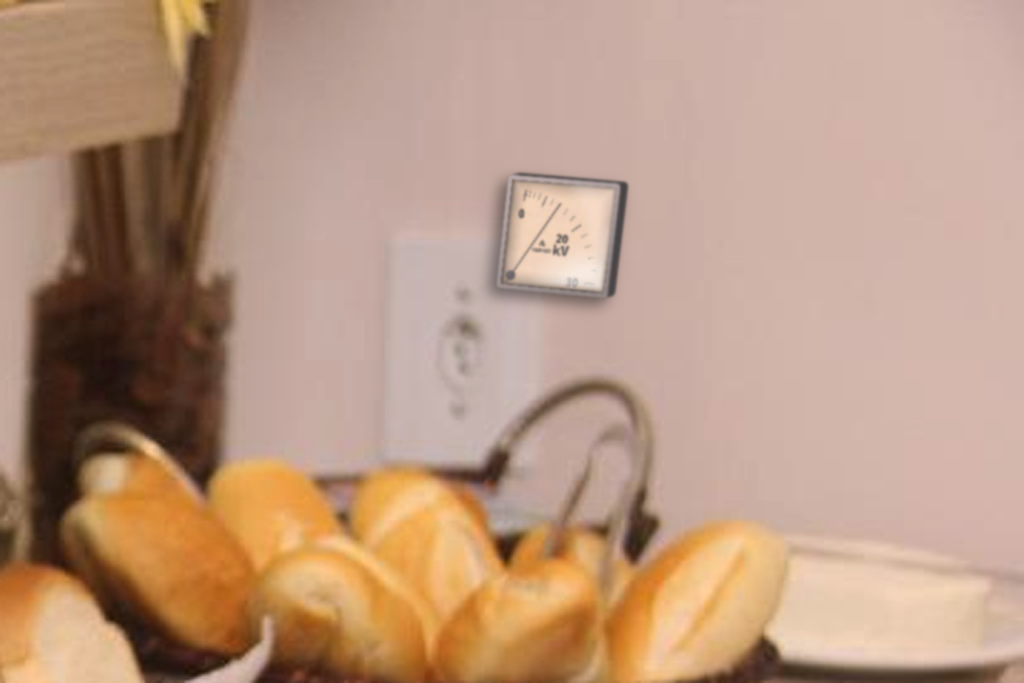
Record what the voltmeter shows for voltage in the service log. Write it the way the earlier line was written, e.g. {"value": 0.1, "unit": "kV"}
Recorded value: {"value": 14, "unit": "kV"}
